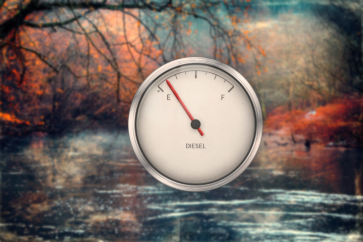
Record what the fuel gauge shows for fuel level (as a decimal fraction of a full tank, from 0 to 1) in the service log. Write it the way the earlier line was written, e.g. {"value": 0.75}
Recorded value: {"value": 0.125}
